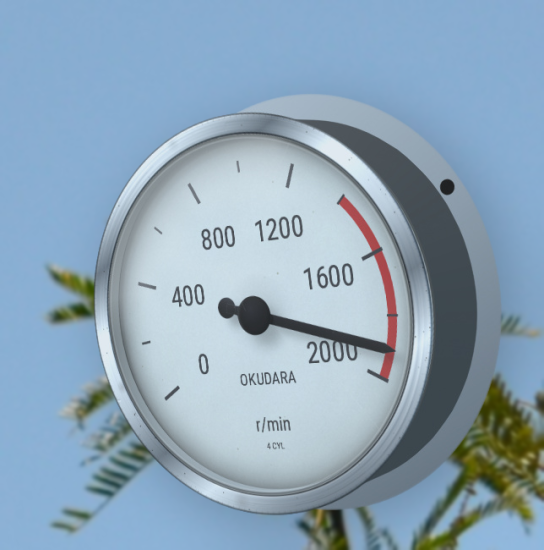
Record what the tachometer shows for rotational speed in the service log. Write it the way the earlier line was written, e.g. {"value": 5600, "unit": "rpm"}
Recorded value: {"value": 1900, "unit": "rpm"}
